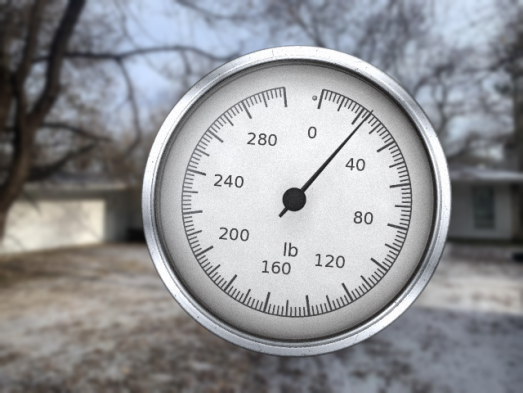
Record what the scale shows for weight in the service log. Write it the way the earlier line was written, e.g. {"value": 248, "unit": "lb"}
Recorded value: {"value": 24, "unit": "lb"}
